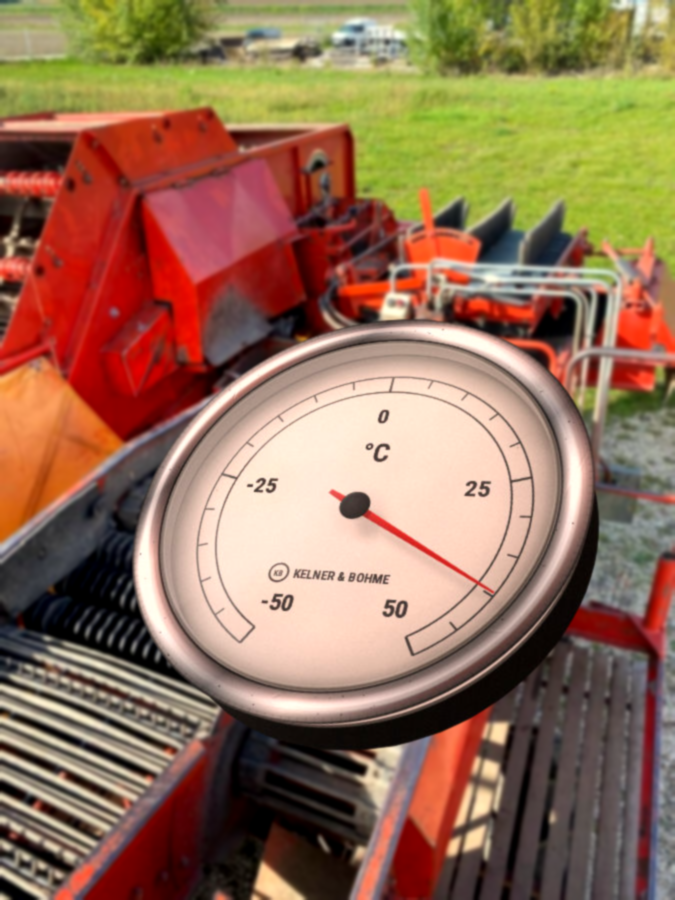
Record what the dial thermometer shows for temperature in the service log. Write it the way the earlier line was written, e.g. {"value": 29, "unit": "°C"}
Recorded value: {"value": 40, "unit": "°C"}
